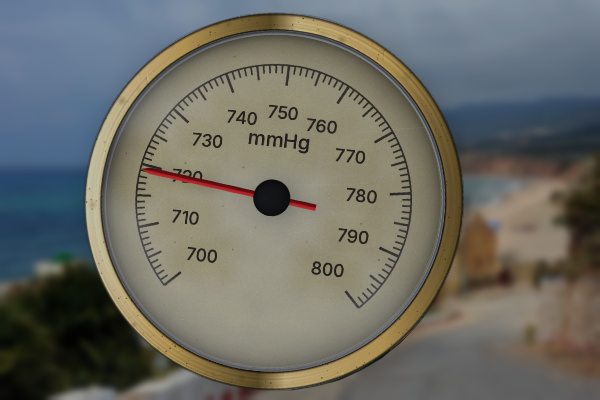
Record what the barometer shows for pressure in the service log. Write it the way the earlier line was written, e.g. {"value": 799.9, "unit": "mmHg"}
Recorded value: {"value": 719, "unit": "mmHg"}
